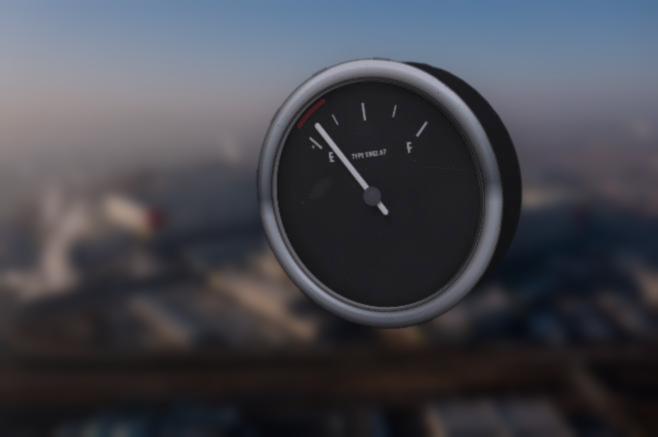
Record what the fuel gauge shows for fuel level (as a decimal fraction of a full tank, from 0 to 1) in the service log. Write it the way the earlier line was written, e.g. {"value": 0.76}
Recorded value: {"value": 0.125}
